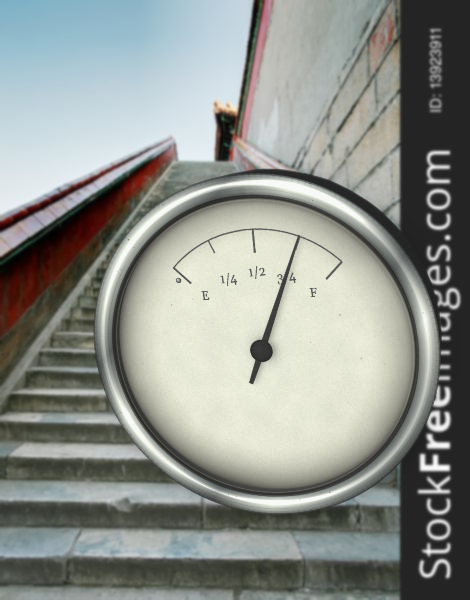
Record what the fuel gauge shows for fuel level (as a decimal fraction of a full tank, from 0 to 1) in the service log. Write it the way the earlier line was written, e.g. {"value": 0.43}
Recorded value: {"value": 0.75}
